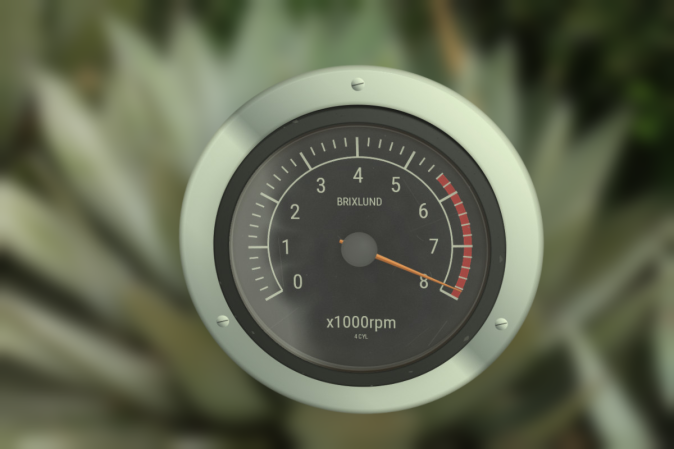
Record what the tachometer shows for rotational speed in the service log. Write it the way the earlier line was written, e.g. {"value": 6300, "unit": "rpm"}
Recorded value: {"value": 7800, "unit": "rpm"}
